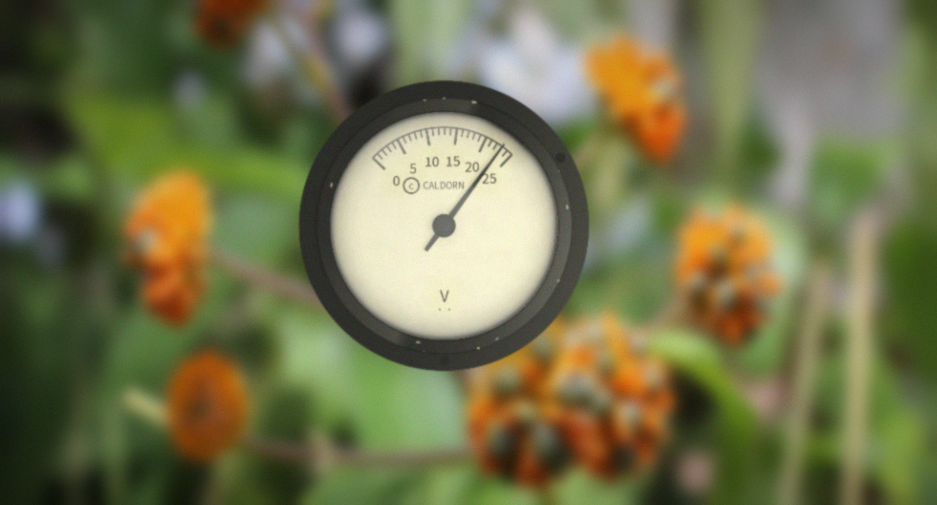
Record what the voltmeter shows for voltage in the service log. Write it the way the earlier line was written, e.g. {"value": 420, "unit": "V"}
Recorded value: {"value": 23, "unit": "V"}
